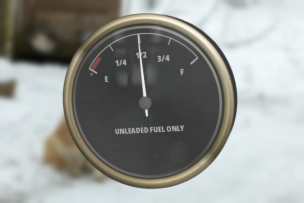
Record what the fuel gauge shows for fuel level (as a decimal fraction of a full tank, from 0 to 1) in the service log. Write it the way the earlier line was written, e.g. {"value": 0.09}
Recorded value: {"value": 0.5}
